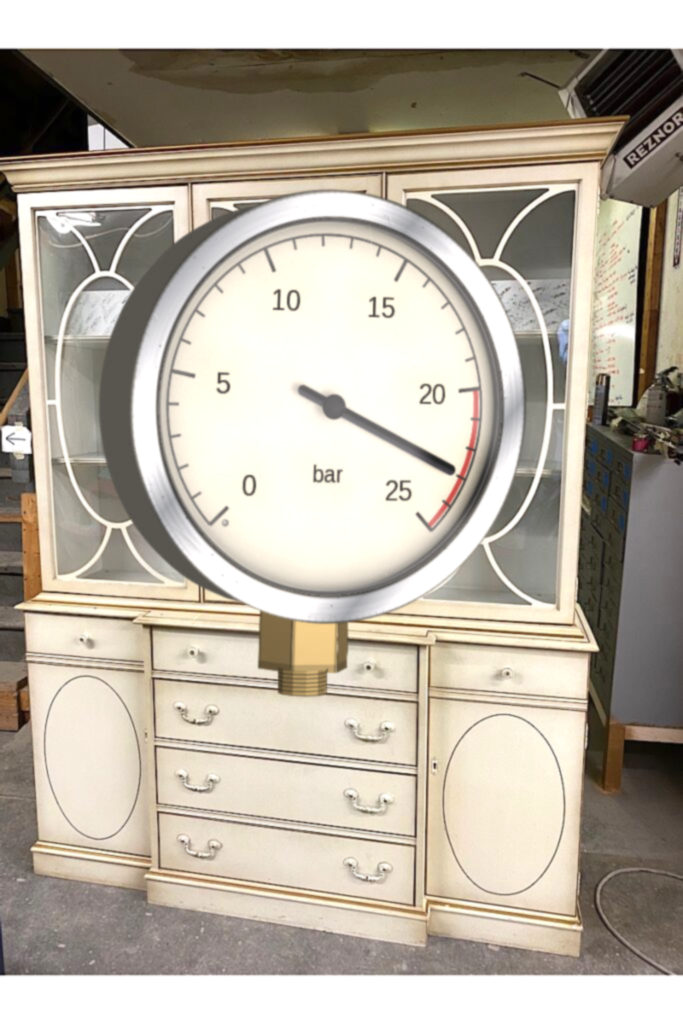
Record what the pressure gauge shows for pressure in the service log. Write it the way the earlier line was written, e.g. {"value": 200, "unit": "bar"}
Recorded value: {"value": 23, "unit": "bar"}
